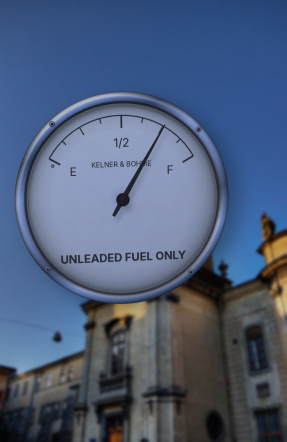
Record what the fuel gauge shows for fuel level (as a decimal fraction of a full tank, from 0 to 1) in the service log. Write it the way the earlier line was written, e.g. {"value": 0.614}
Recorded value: {"value": 0.75}
